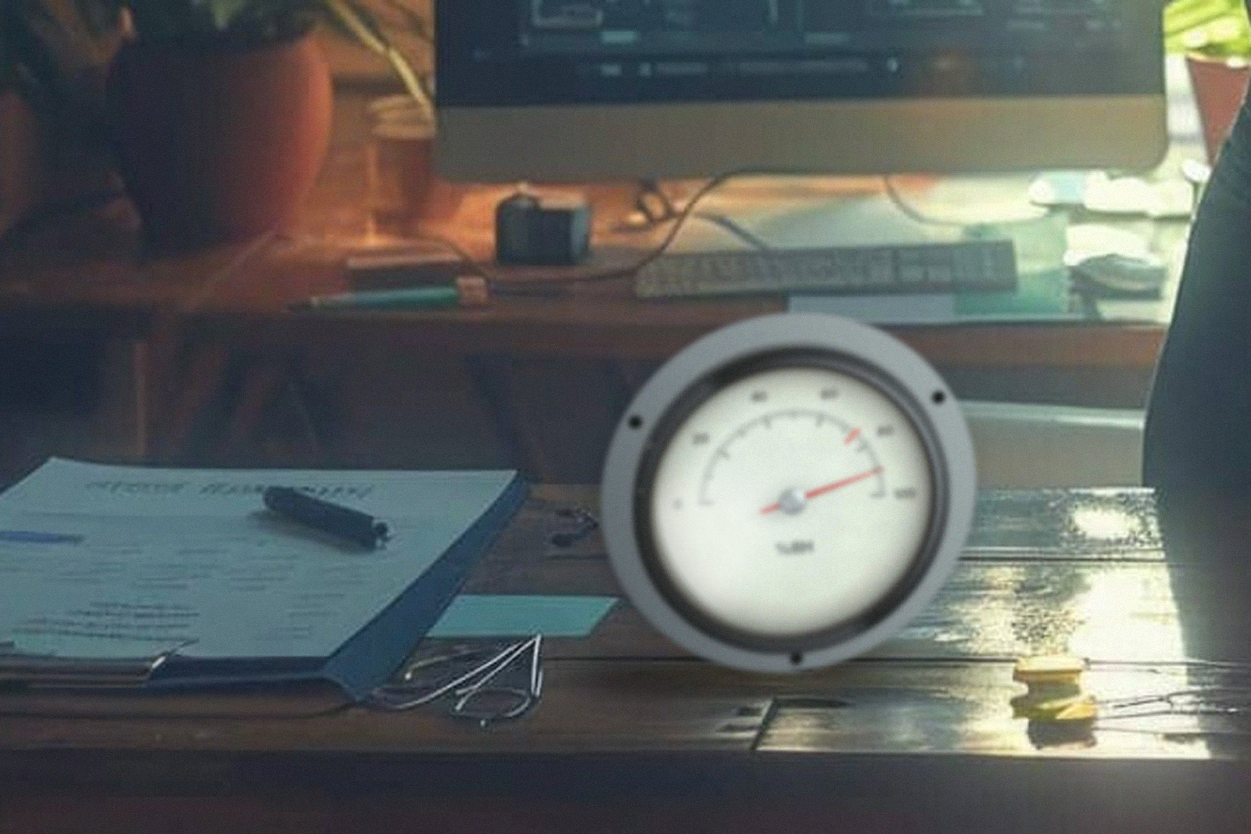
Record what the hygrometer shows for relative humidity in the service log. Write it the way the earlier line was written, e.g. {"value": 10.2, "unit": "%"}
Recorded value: {"value": 90, "unit": "%"}
